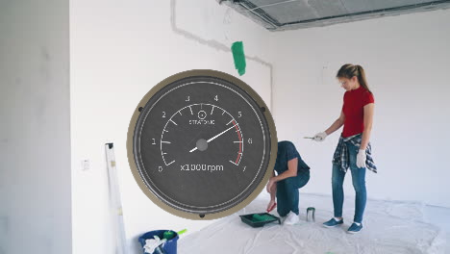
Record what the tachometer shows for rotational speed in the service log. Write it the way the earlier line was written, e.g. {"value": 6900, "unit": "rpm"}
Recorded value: {"value": 5250, "unit": "rpm"}
